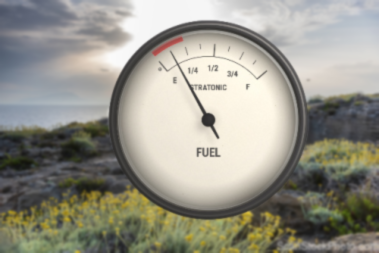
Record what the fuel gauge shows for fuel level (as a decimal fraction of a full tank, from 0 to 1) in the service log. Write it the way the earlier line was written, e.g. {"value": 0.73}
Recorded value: {"value": 0.125}
